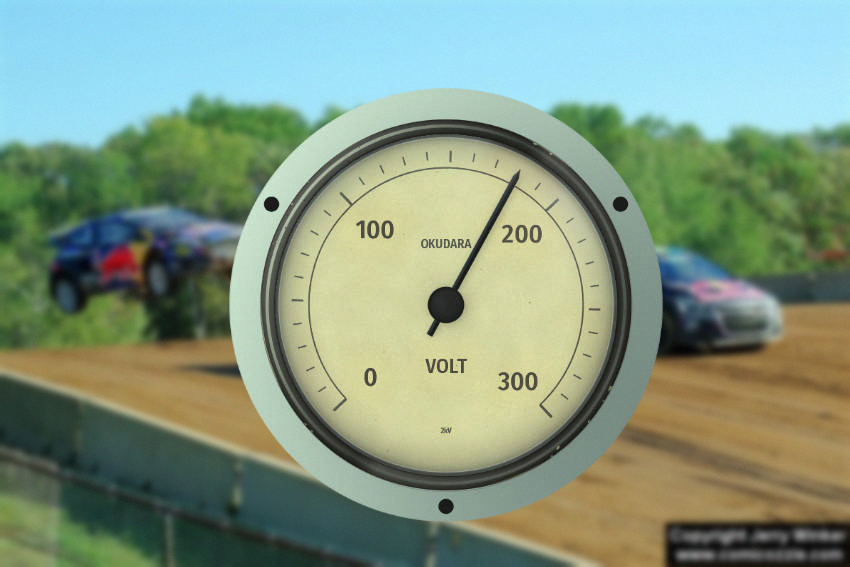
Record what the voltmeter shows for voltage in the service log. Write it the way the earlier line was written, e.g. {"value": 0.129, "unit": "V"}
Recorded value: {"value": 180, "unit": "V"}
